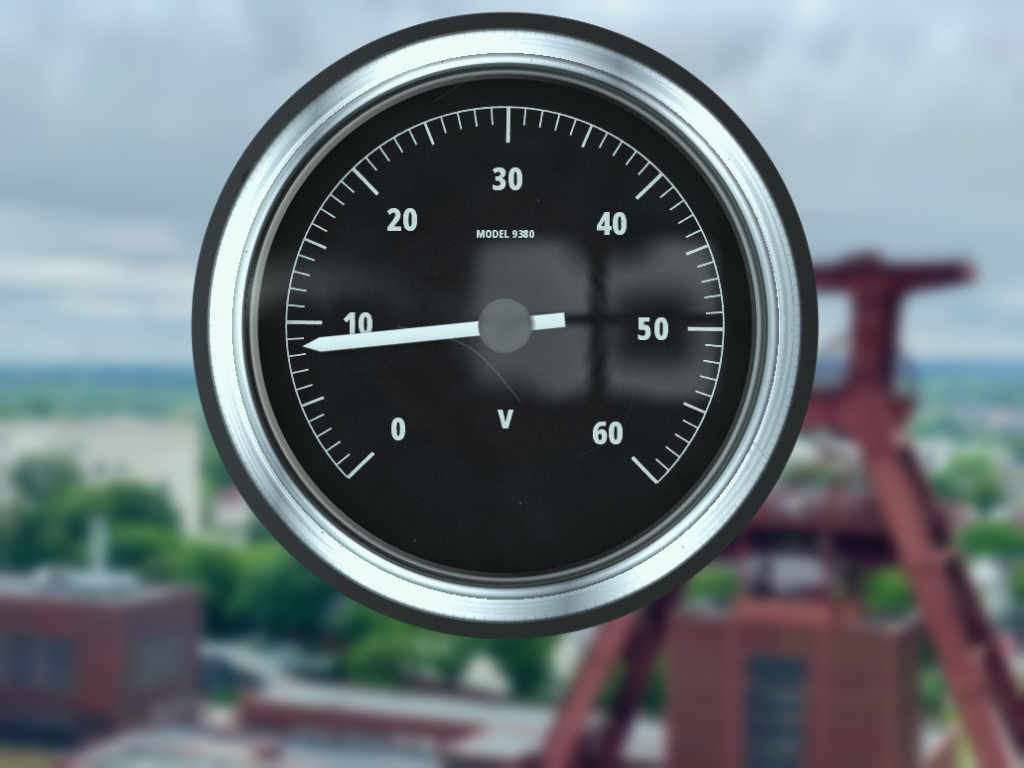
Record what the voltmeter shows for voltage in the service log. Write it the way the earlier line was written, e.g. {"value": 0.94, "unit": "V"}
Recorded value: {"value": 8.5, "unit": "V"}
